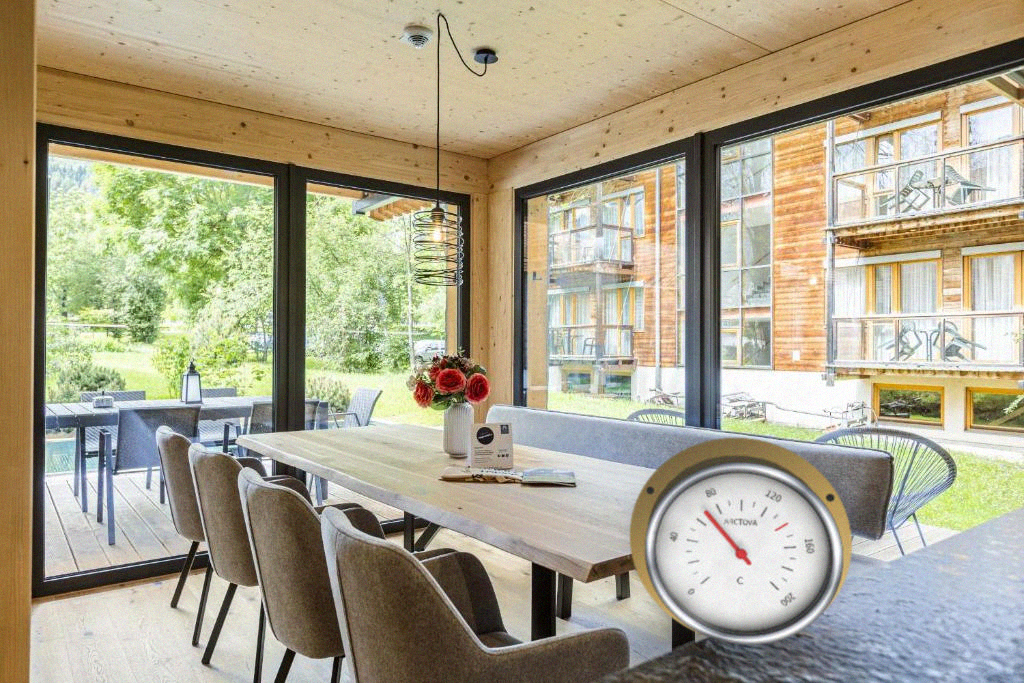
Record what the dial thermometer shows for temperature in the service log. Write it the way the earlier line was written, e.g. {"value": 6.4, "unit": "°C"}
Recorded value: {"value": 70, "unit": "°C"}
